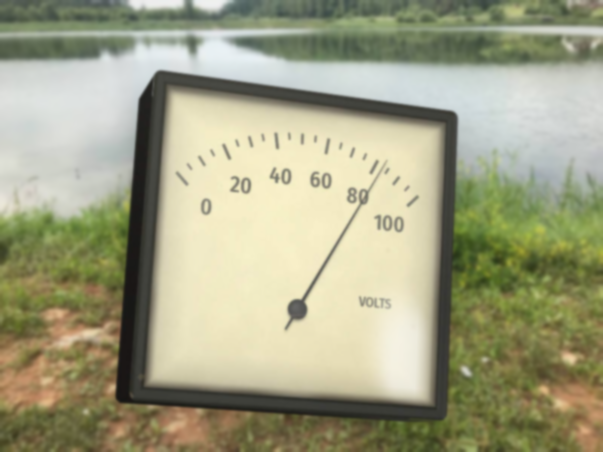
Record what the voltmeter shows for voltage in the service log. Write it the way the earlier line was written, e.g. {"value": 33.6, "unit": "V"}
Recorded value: {"value": 82.5, "unit": "V"}
